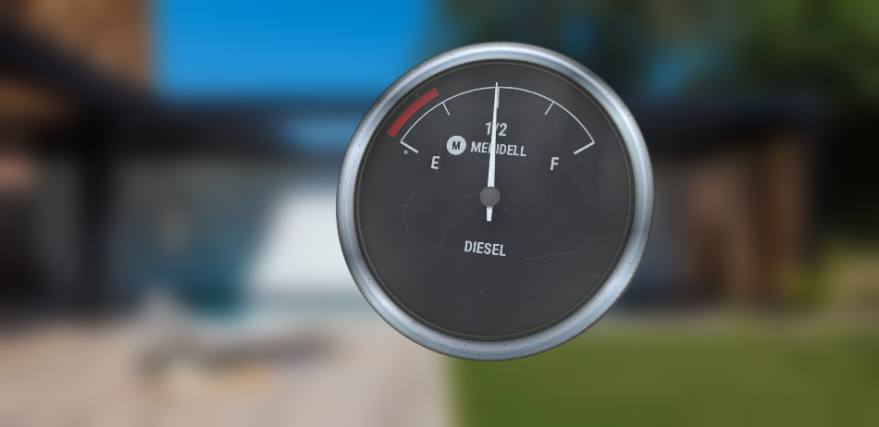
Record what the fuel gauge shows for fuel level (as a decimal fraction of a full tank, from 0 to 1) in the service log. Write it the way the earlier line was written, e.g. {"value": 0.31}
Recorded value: {"value": 0.5}
